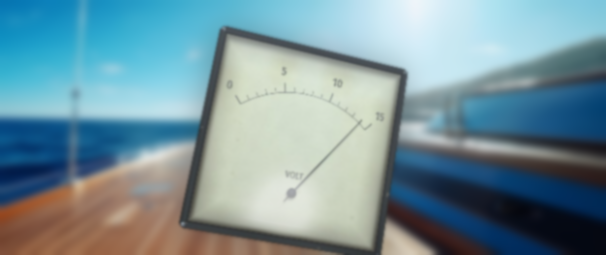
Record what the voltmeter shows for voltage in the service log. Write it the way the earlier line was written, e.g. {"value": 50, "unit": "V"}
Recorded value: {"value": 14, "unit": "V"}
